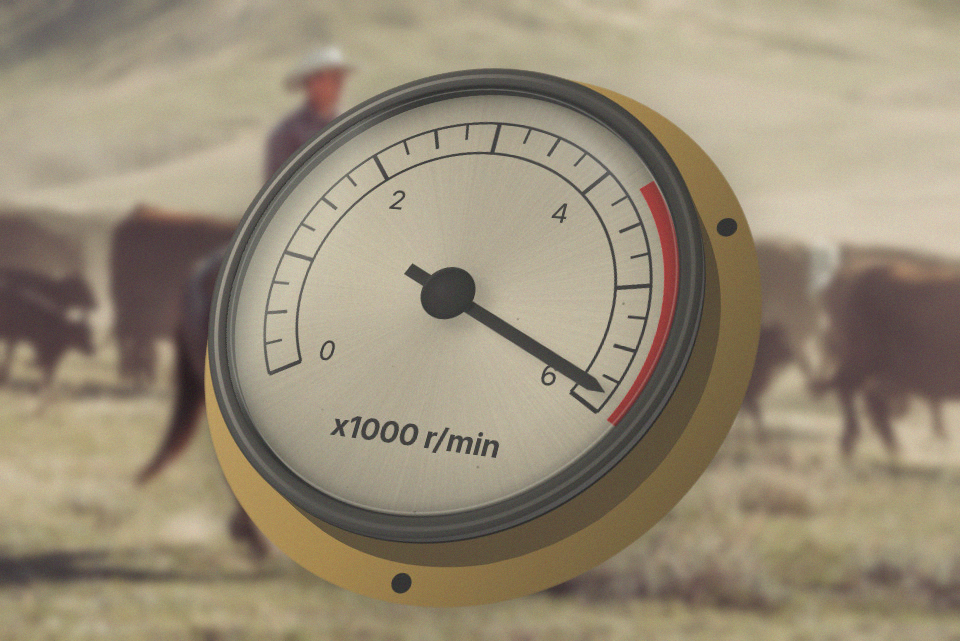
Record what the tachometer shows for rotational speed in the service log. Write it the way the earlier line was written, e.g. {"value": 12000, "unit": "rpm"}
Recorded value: {"value": 5875, "unit": "rpm"}
